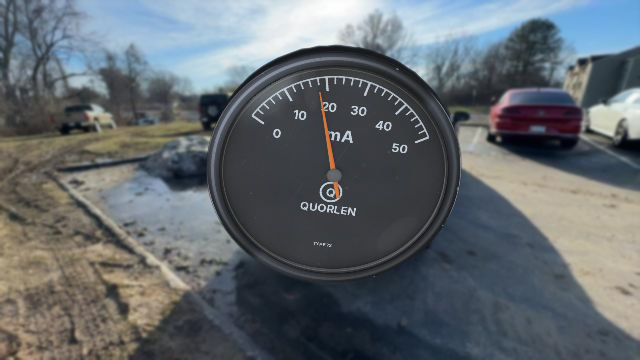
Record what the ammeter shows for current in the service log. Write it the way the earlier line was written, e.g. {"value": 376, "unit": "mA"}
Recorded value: {"value": 18, "unit": "mA"}
